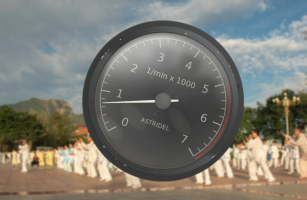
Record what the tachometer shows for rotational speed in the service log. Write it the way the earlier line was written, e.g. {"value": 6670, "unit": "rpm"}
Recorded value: {"value": 700, "unit": "rpm"}
